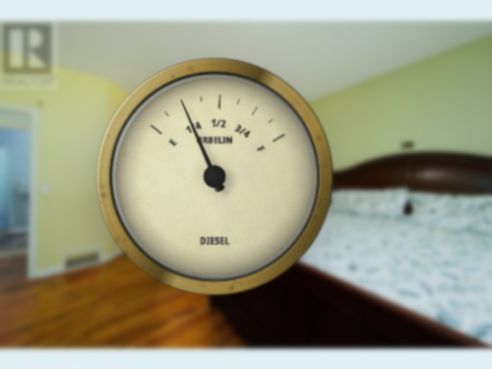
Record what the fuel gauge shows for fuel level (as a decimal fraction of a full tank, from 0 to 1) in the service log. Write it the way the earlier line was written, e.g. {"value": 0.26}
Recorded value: {"value": 0.25}
